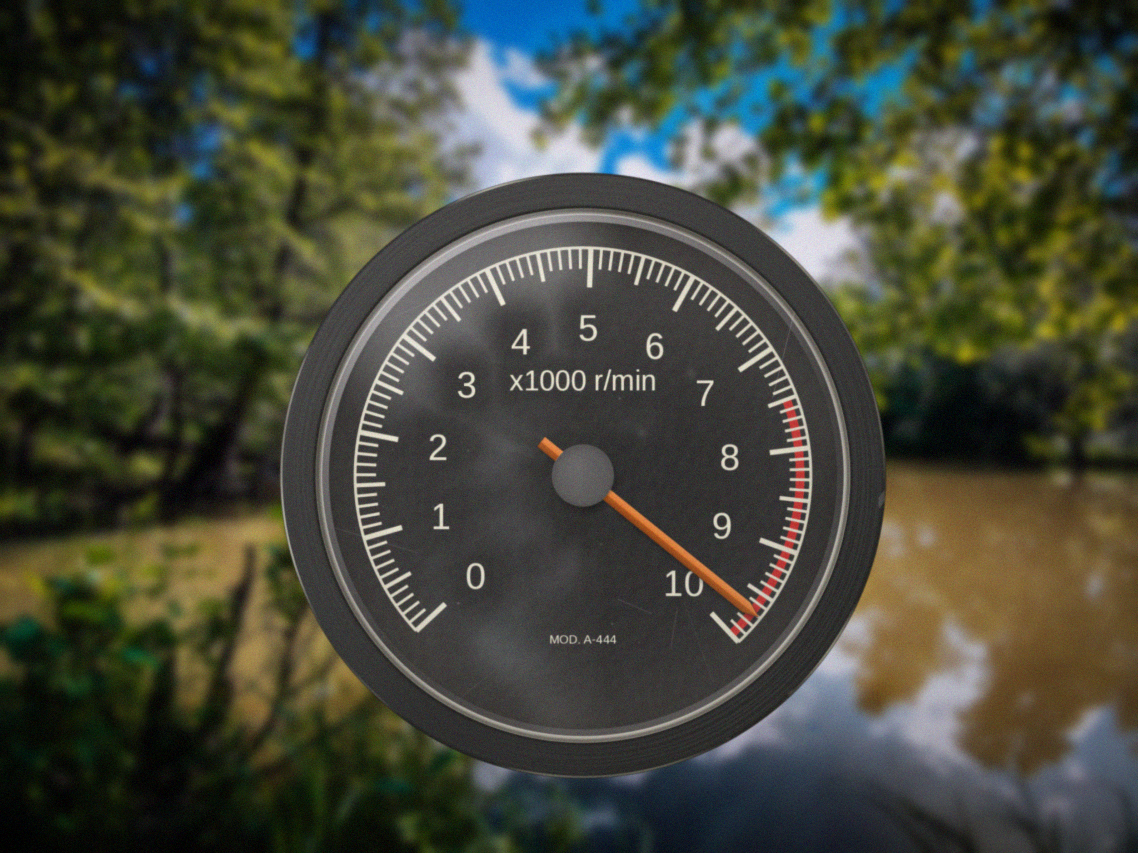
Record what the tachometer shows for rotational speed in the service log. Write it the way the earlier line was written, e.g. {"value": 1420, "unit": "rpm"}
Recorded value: {"value": 9700, "unit": "rpm"}
